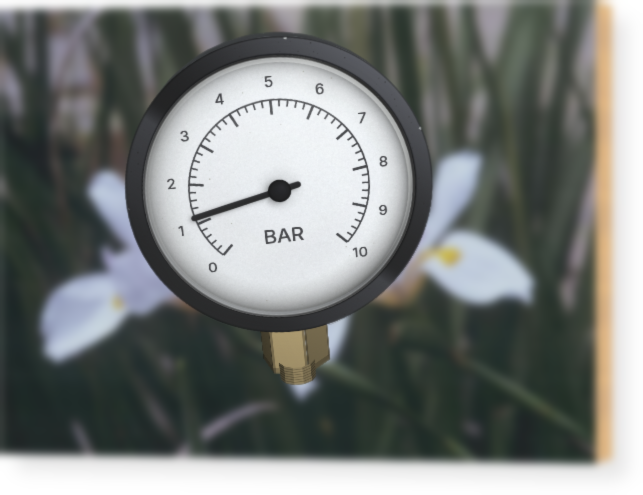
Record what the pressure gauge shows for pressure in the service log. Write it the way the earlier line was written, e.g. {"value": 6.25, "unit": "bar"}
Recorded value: {"value": 1.2, "unit": "bar"}
